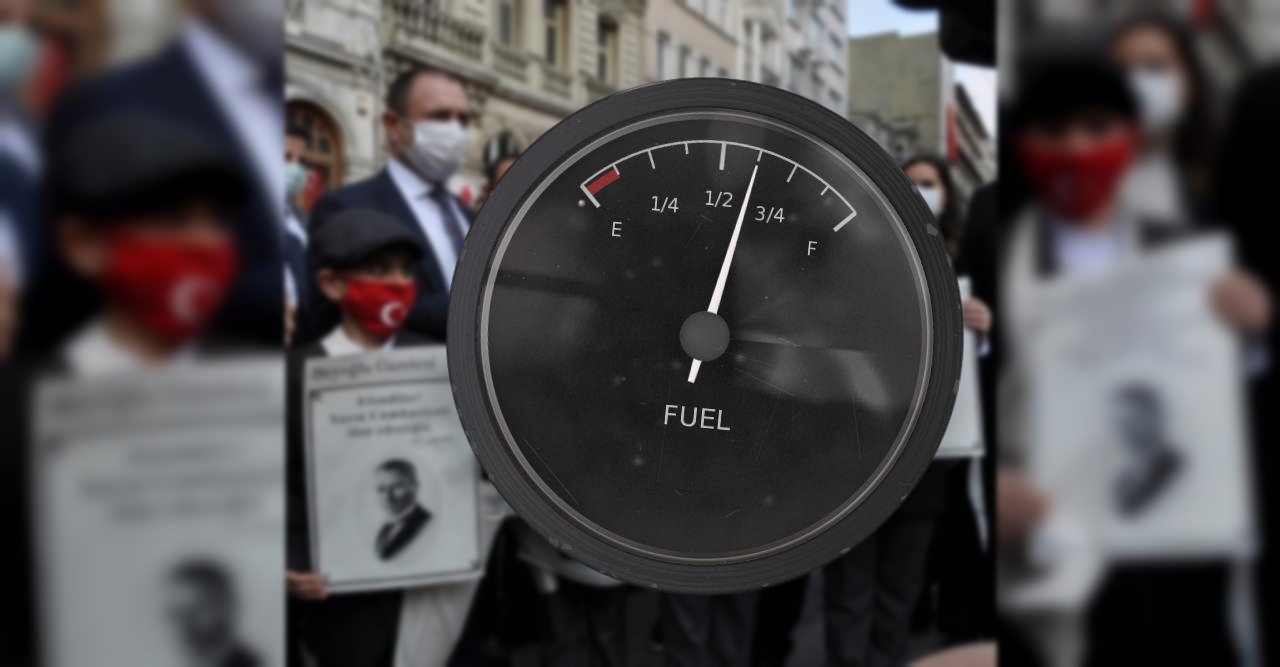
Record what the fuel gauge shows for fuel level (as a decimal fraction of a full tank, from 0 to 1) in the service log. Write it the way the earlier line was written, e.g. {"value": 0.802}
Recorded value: {"value": 0.625}
